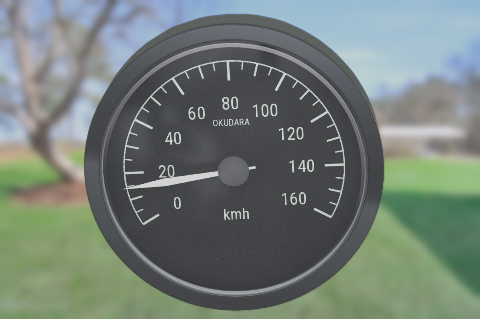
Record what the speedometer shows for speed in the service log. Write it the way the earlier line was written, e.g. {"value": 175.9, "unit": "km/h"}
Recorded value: {"value": 15, "unit": "km/h"}
